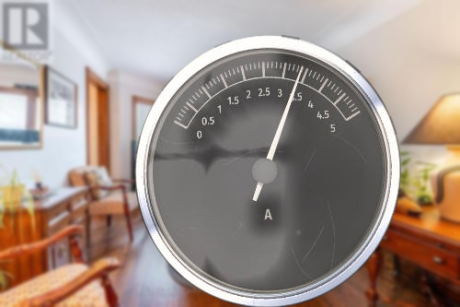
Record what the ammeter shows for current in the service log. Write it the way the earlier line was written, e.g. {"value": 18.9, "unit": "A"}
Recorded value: {"value": 3.4, "unit": "A"}
